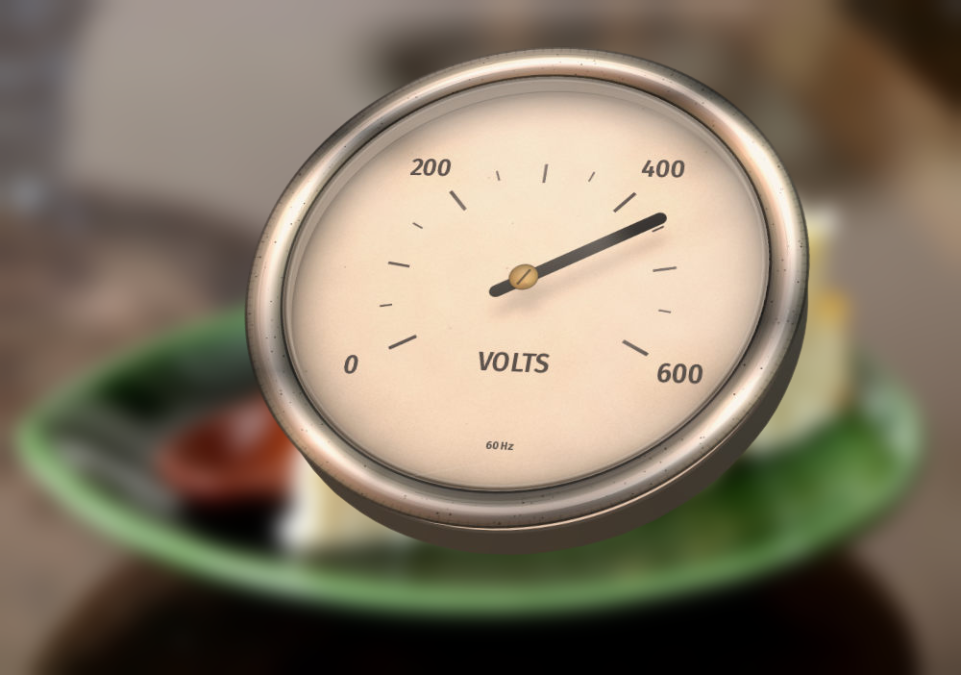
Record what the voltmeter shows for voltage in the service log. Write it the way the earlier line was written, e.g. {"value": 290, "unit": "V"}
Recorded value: {"value": 450, "unit": "V"}
